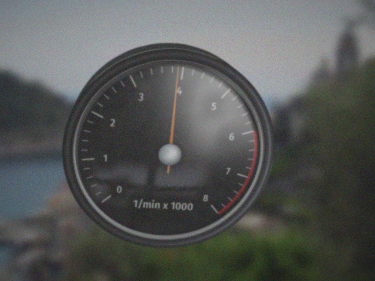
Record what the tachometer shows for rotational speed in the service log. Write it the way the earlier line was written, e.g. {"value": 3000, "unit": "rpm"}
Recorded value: {"value": 3900, "unit": "rpm"}
